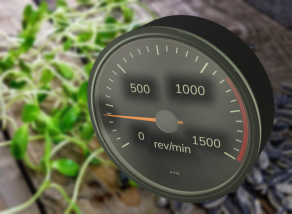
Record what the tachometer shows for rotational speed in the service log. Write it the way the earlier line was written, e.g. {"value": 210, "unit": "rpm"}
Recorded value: {"value": 200, "unit": "rpm"}
